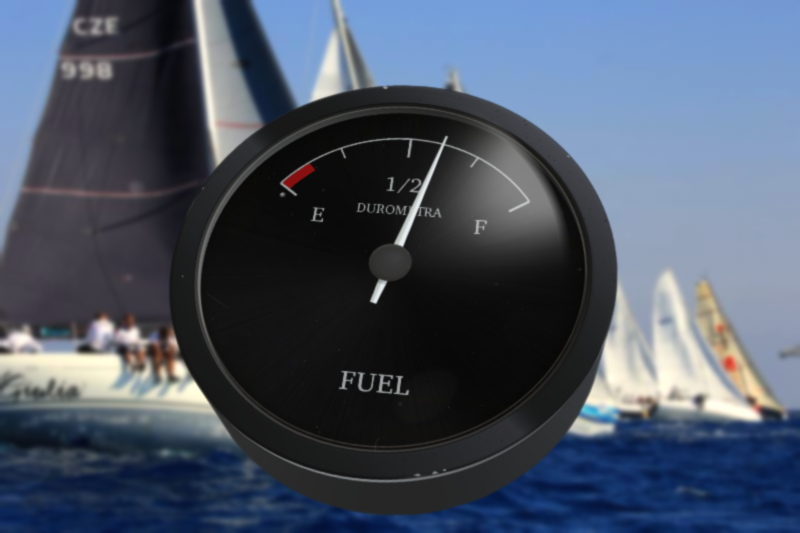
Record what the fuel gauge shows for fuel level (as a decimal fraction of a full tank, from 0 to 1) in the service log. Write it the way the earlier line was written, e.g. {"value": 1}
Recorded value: {"value": 0.625}
